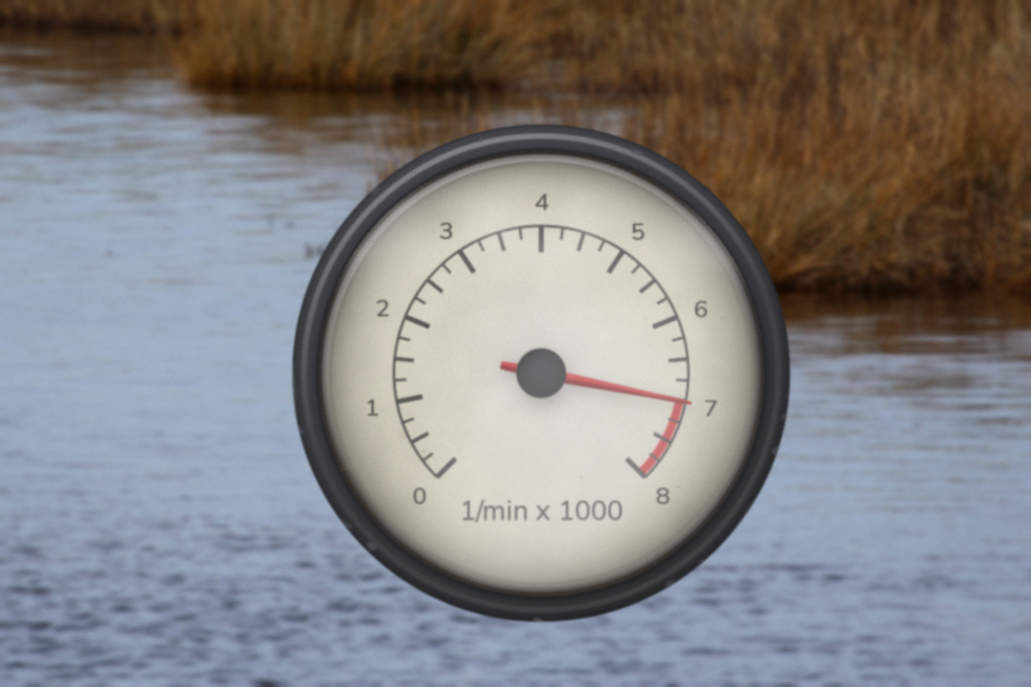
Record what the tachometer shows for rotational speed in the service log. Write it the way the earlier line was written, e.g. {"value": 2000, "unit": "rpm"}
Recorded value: {"value": 7000, "unit": "rpm"}
